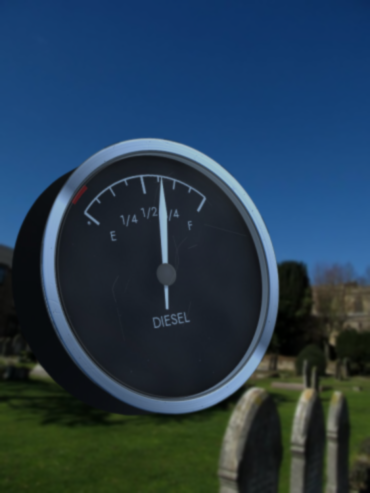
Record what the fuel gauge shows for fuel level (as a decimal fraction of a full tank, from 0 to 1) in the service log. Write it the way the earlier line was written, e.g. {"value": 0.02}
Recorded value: {"value": 0.625}
